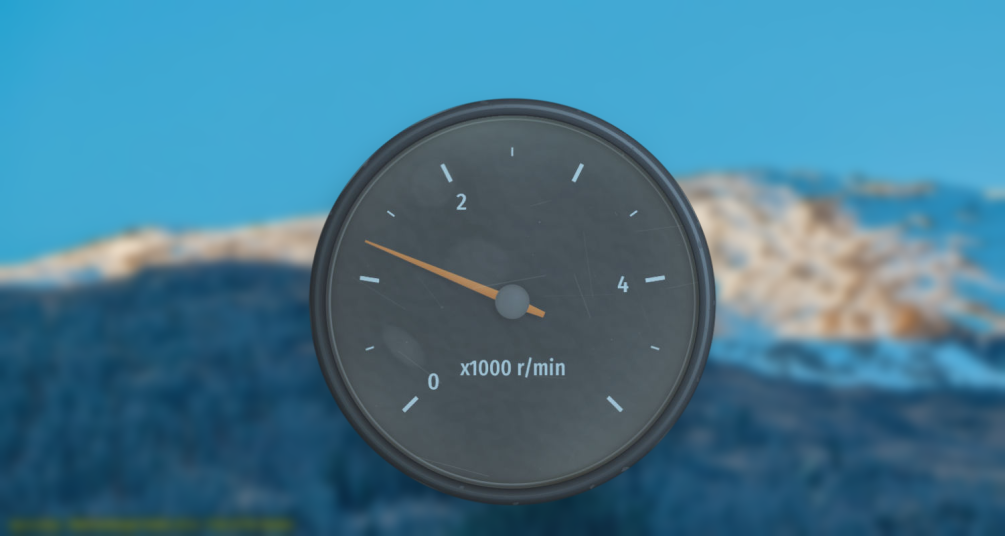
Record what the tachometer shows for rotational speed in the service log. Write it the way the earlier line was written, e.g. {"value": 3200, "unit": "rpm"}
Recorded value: {"value": 1250, "unit": "rpm"}
